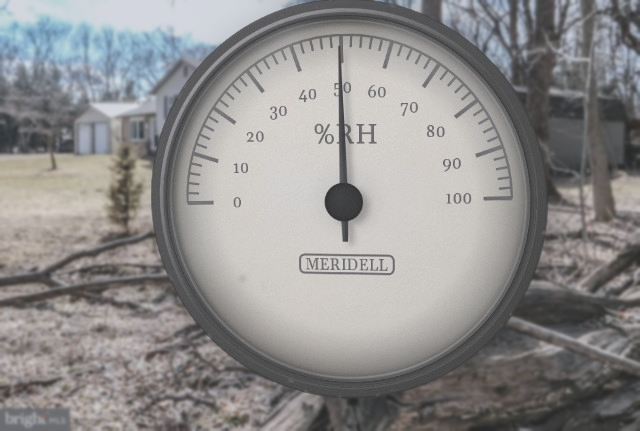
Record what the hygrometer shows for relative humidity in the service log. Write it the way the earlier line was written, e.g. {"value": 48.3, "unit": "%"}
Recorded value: {"value": 50, "unit": "%"}
